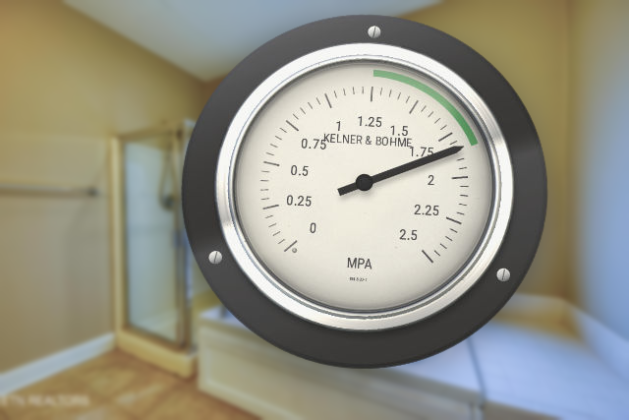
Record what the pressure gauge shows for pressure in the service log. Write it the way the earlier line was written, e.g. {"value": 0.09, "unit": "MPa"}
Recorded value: {"value": 1.85, "unit": "MPa"}
